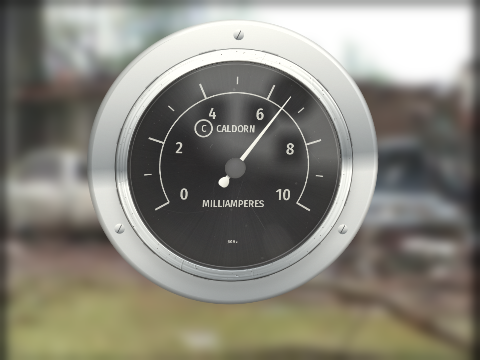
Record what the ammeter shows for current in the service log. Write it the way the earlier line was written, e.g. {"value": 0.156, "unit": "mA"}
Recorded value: {"value": 6.5, "unit": "mA"}
